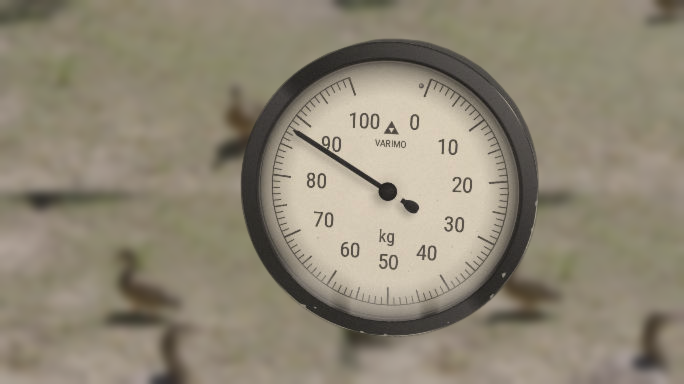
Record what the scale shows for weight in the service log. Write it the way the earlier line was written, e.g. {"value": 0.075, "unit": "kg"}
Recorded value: {"value": 88, "unit": "kg"}
